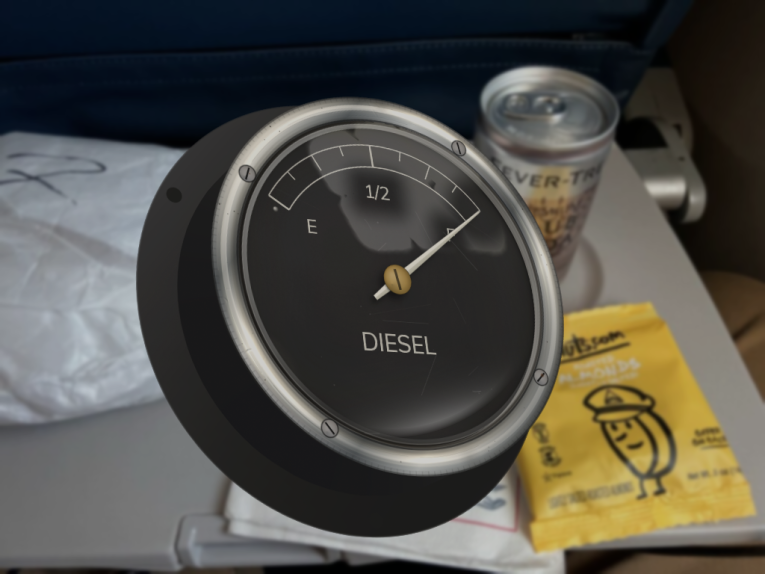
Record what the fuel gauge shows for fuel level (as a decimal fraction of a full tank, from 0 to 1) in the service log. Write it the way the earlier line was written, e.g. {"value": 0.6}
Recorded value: {"value": 1}
